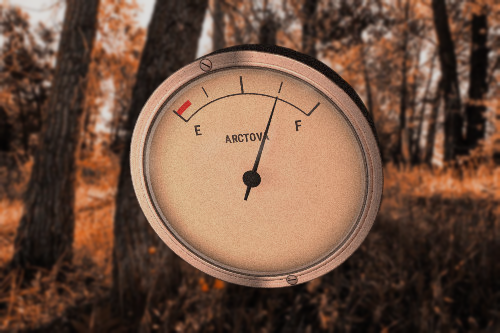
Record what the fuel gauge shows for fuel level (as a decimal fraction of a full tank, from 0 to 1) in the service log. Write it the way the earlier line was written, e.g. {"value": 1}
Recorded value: {"value": 0.75}
